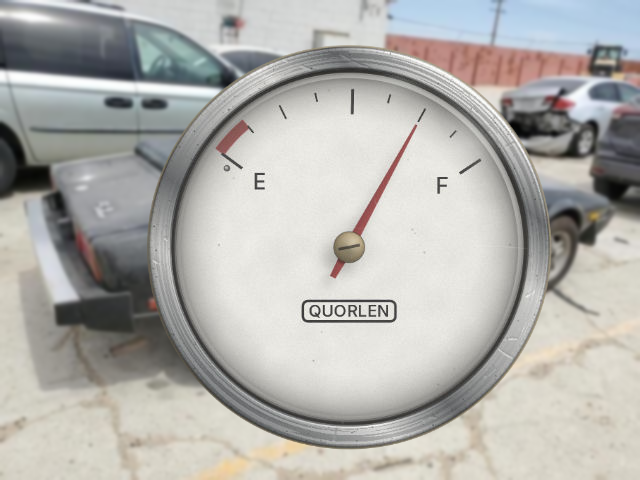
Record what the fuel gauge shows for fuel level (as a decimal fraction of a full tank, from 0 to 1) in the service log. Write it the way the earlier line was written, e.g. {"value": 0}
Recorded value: {"value": 0.75}
